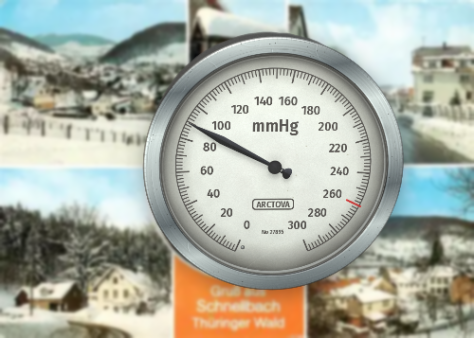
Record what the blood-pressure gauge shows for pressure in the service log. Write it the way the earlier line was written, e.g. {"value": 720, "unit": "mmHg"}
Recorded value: {"value": 90, "unit": "mmHg"}
